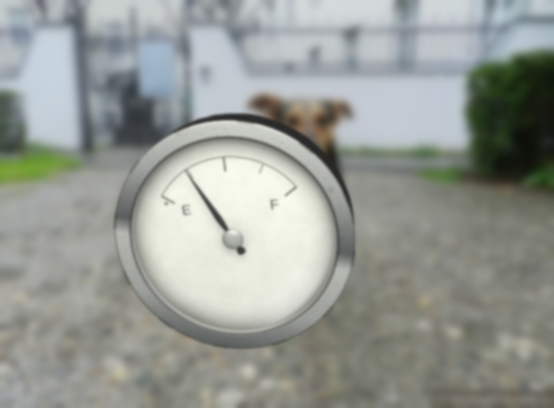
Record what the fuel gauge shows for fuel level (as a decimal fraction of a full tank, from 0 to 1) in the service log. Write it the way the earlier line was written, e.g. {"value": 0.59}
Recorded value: {"value": 0.25}
